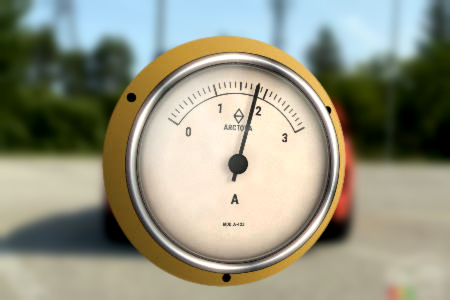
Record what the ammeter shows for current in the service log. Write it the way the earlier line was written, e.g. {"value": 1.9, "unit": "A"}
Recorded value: {"value": 1.8, "unit": "A"}
